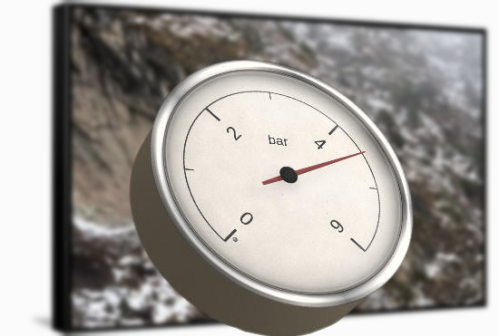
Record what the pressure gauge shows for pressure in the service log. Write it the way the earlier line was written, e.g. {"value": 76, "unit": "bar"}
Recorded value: {"value": 4.5, "unit": "bar"}
